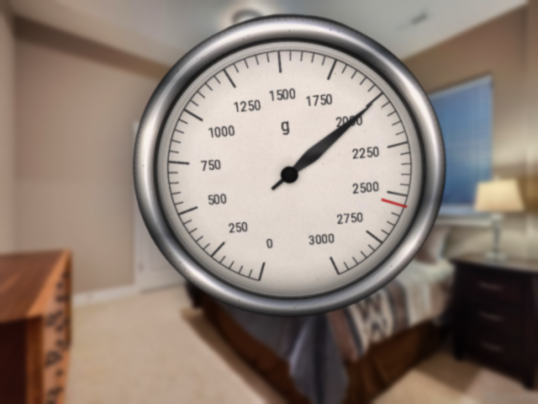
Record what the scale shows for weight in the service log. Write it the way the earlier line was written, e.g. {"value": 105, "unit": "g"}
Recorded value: {"value": 2000, "unit": "g"}
